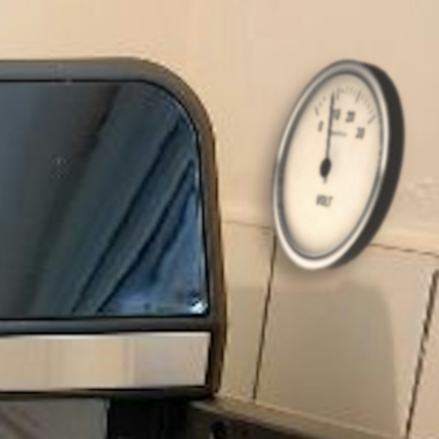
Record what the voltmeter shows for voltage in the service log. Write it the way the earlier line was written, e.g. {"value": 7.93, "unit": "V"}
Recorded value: {"value": 10, "unit": "V"}
